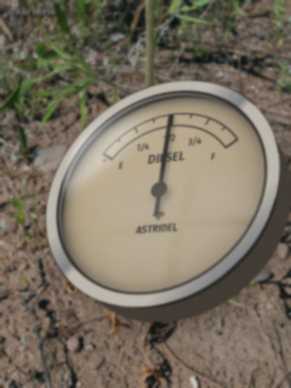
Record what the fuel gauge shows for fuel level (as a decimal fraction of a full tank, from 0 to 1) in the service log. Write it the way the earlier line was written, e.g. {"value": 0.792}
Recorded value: {"value": 0.5}
